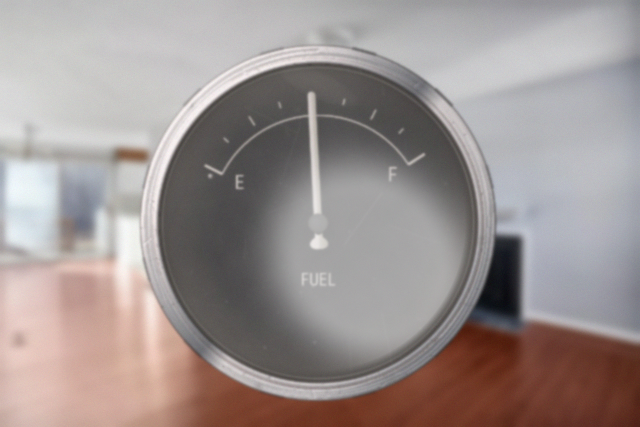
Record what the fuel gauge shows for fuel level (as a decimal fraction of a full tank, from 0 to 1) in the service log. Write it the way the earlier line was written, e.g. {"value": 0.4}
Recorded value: {"value": 0.5}
